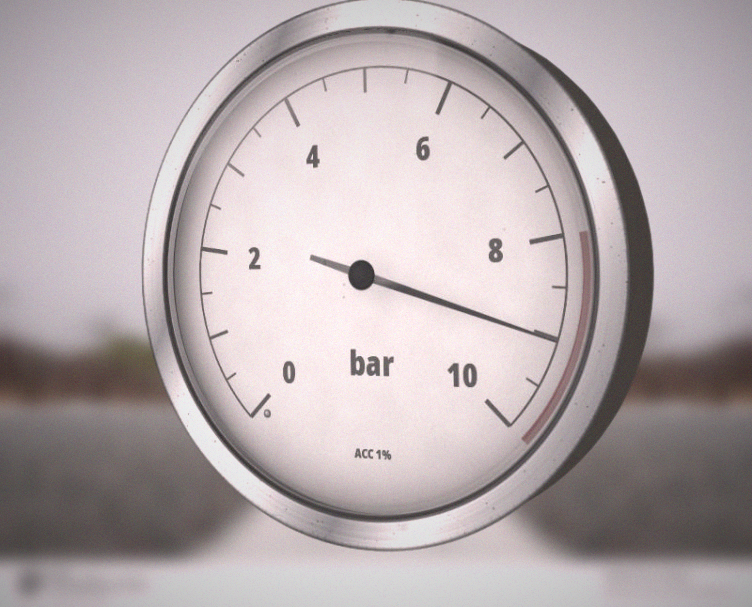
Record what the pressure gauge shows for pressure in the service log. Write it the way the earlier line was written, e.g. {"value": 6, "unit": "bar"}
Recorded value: {"value": 9, "unit": "bar"}
